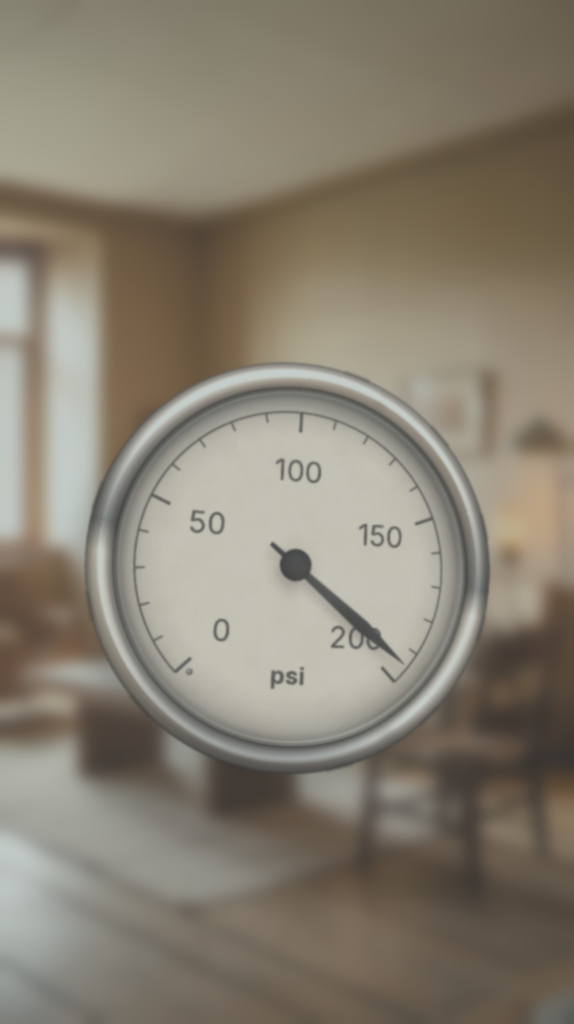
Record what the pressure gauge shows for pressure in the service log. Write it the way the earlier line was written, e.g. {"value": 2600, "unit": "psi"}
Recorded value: {"value": 195, "unit": "psi"}
